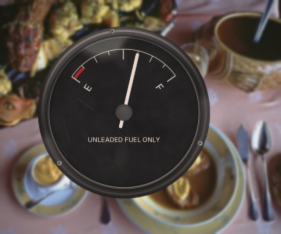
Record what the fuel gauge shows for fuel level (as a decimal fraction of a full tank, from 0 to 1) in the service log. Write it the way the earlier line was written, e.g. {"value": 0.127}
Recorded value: {"value": 0.625}
